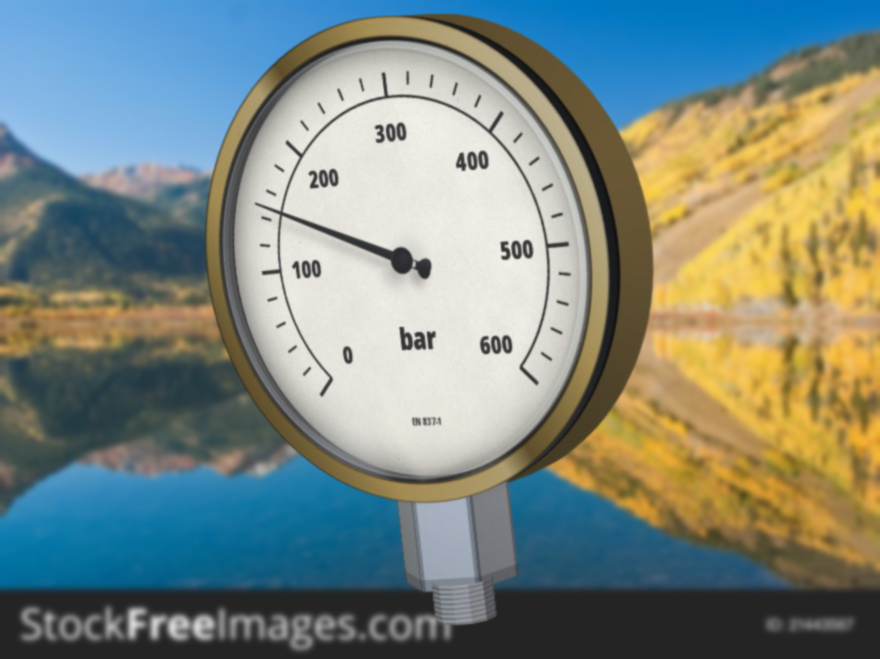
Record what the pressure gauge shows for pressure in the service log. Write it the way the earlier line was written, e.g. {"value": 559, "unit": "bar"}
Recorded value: {"value": 150, "unit": "bar"}
